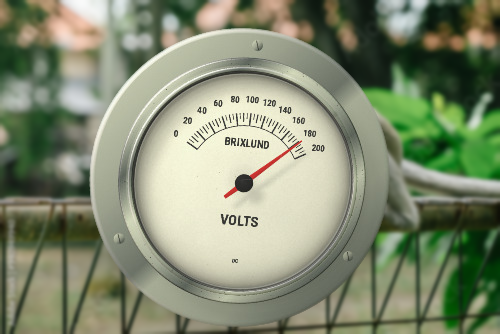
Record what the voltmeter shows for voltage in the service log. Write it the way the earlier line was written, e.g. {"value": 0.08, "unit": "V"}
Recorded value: {"value": 180, "unit": "V"}
